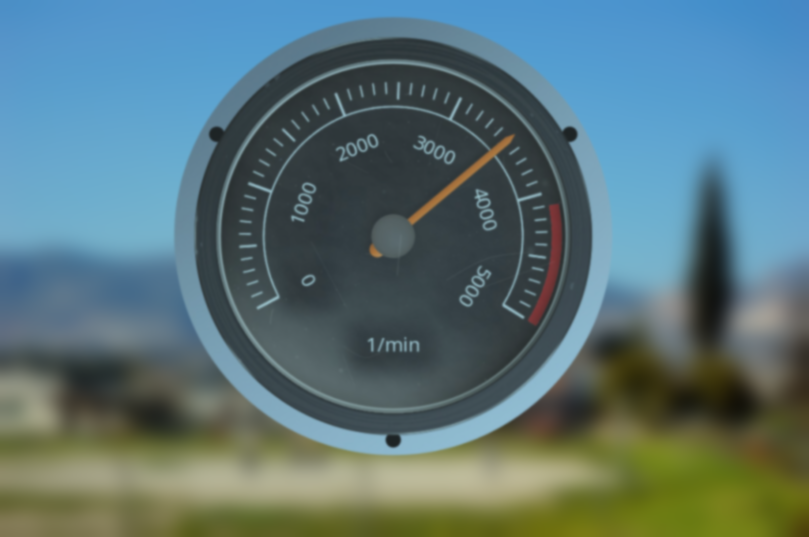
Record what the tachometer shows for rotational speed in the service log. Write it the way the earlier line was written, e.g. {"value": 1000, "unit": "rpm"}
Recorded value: {"value": 3500, "unit": "rpm"}
